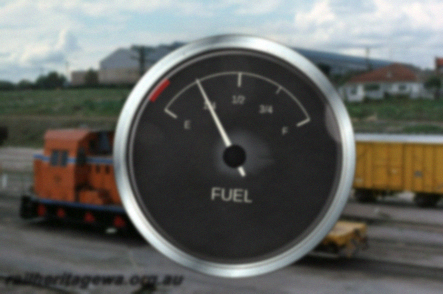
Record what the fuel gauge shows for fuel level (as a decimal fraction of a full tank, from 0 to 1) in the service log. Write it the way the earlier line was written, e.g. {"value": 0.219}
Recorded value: {"value": 0.25}
